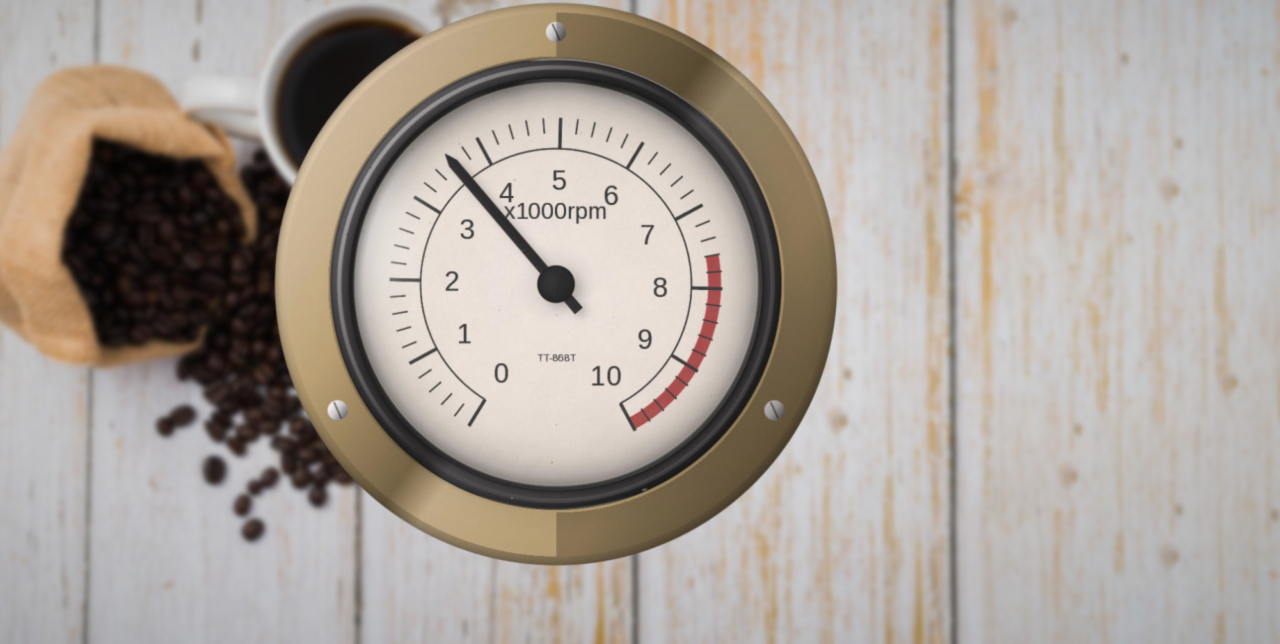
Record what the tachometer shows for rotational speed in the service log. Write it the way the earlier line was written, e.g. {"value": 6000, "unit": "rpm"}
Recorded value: {"value": 3600, "unit": "rpm"}
